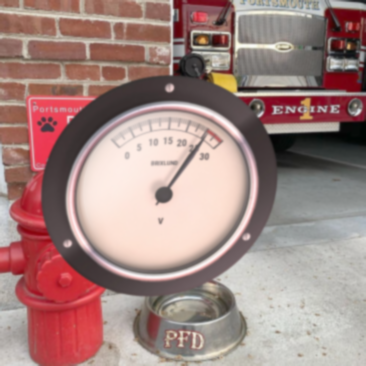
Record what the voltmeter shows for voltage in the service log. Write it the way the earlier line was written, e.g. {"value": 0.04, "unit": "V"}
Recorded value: {"value": 25, "unit": "V"}
